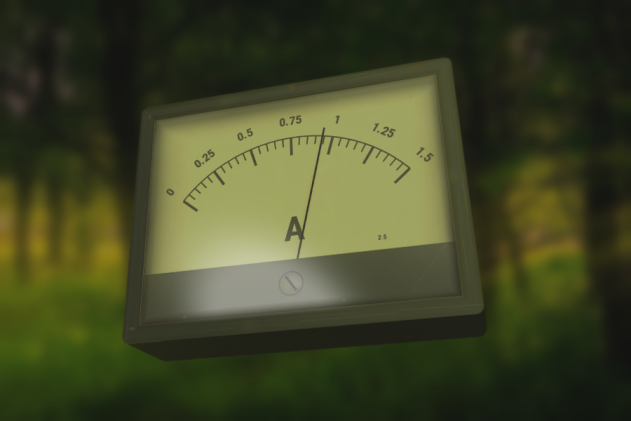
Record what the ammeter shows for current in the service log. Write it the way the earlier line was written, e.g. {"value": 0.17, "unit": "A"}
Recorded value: {"value": 0.95, "unit": "A"}
